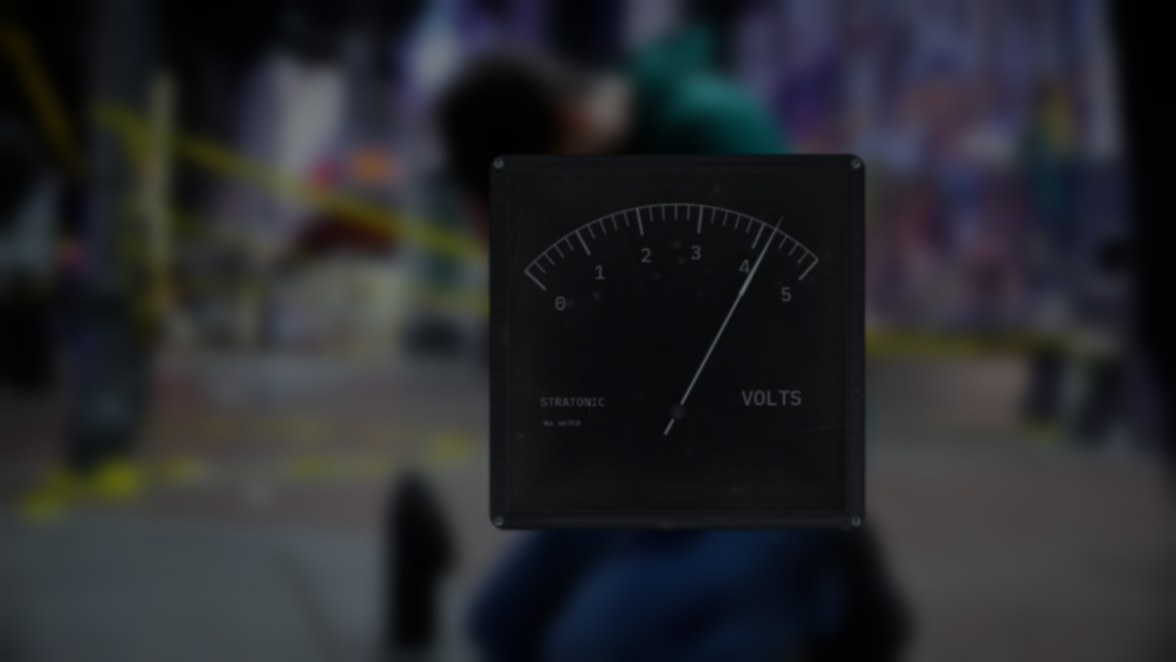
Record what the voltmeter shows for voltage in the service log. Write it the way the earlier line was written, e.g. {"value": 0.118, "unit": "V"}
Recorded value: {"value": 4.2, "unit": "V"}
